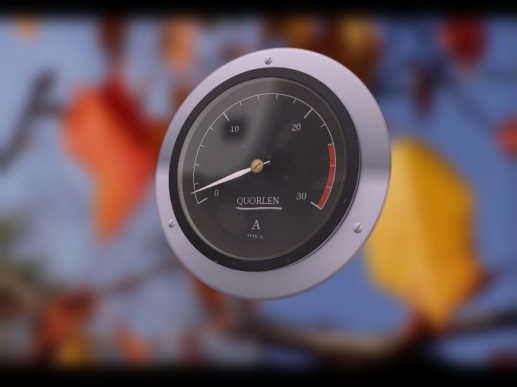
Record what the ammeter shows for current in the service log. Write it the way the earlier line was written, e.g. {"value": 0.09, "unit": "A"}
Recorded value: {"value": 1, "unit": "A"}
